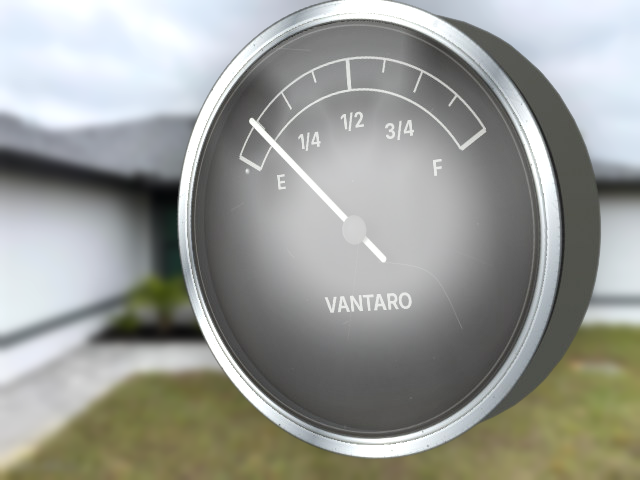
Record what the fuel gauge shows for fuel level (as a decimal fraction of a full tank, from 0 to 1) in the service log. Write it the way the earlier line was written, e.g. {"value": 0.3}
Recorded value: {"value": 0.125}
